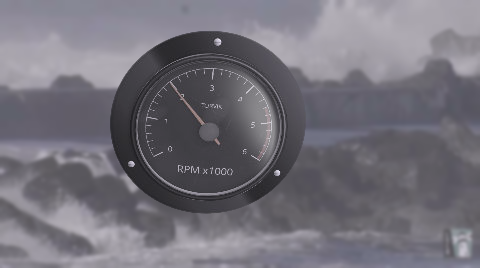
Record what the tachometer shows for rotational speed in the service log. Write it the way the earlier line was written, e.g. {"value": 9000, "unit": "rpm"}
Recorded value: {"value": 2000, "unit": "rpm"}
